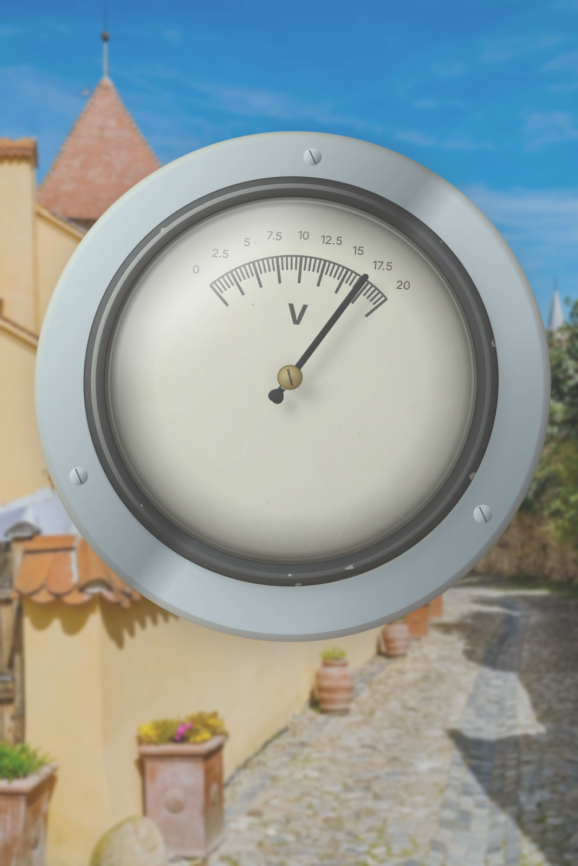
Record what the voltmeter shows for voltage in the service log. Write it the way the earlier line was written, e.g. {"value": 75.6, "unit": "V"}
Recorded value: {"value": 17, "unit": "V"}
